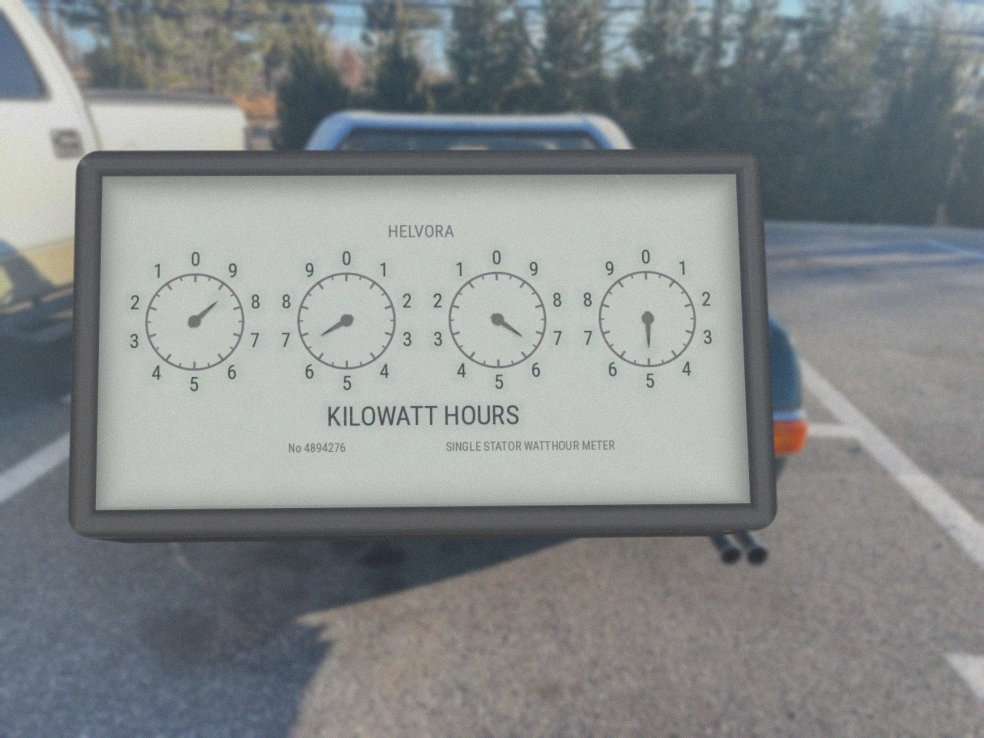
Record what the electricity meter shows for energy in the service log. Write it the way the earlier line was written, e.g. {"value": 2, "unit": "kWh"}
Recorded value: {"value": 8665, "unit": "kWh"}
